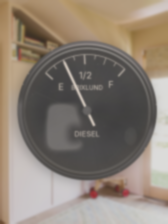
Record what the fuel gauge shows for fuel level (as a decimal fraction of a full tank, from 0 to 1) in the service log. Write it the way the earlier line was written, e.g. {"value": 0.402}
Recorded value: {"value": 0.25}
